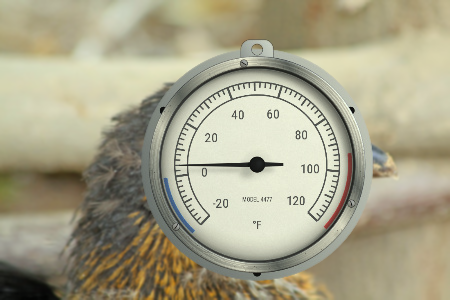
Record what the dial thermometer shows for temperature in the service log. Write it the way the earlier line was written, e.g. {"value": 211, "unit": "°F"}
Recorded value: {"value": 4, "unit": "°F"}
